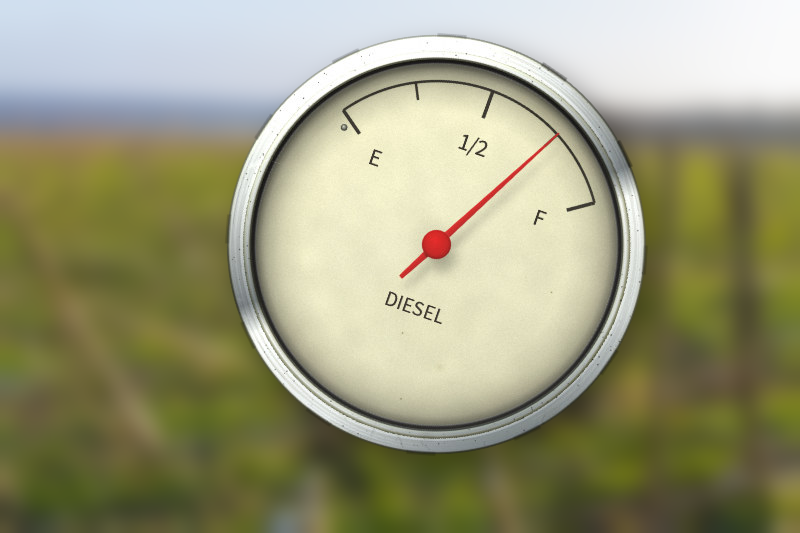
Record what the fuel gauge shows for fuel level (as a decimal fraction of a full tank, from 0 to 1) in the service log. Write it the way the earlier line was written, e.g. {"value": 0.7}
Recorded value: {"value": 0.75}
